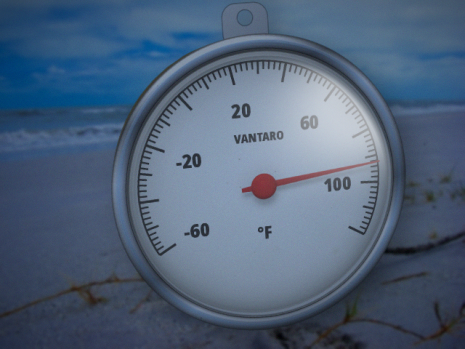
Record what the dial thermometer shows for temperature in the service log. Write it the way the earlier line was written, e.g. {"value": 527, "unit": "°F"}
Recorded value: {"value": 92, "unit": "°F"}
